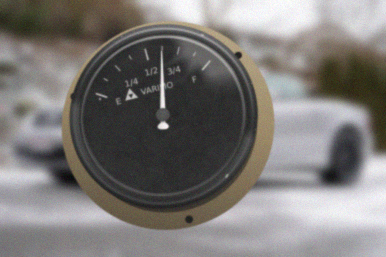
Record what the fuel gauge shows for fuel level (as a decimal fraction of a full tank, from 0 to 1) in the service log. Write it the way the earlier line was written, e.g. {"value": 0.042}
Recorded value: {"value": 0.625}
